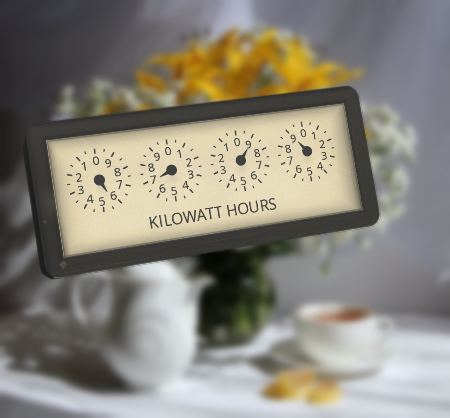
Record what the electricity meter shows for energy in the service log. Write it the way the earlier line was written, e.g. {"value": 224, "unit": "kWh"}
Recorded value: {"value": 5689, "unit": "kWh"}
